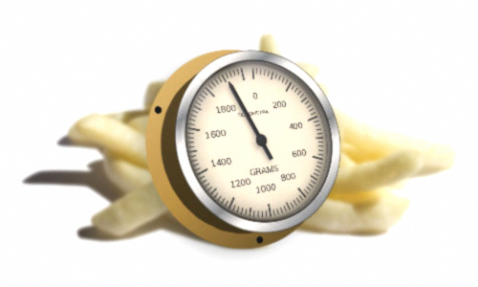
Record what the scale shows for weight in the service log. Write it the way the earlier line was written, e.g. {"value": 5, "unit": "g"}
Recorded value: {"value": 1900, "unit": "g"}
